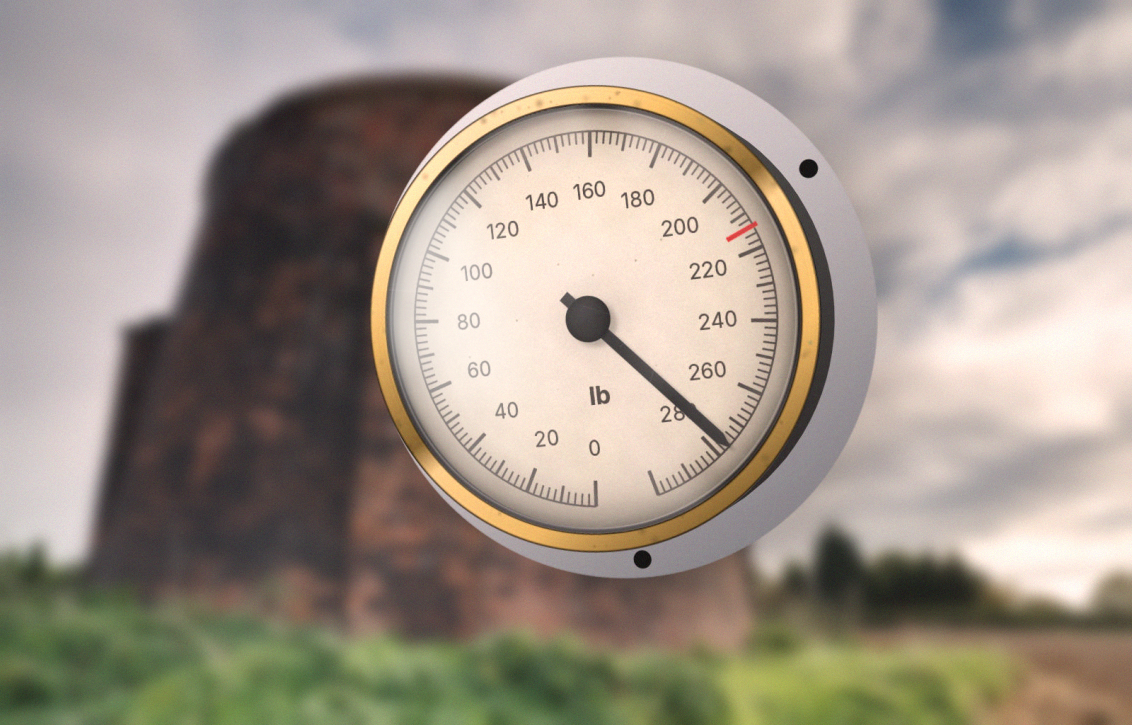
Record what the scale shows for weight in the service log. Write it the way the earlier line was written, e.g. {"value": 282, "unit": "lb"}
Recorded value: {"value": 276, "unit": "lb"}
